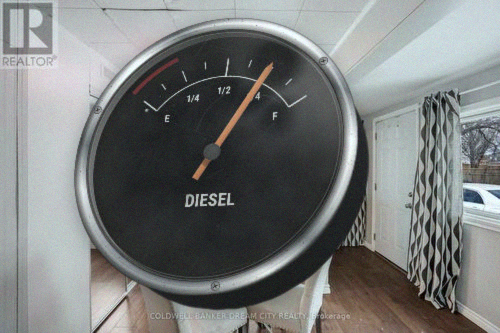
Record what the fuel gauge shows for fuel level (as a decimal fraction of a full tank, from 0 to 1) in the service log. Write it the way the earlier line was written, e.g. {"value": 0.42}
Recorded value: {"value": 0.75}
